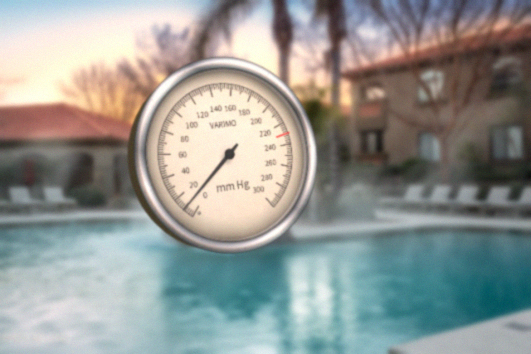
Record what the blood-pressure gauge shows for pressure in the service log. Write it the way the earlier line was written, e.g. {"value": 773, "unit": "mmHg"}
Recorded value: {"value": 10, "unit": "mmHg"}
